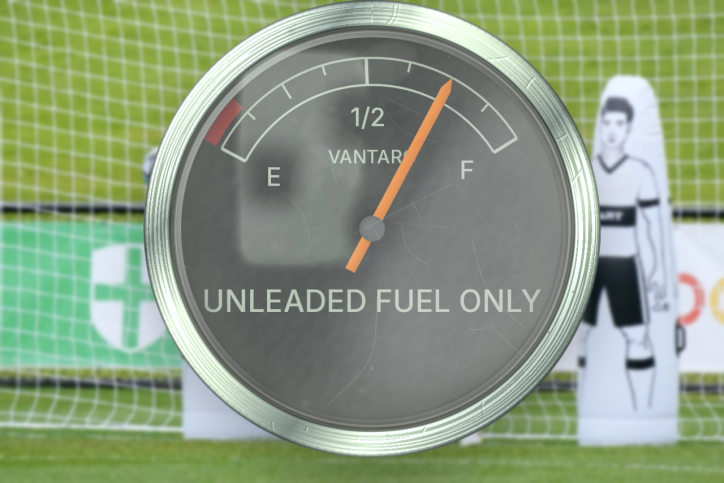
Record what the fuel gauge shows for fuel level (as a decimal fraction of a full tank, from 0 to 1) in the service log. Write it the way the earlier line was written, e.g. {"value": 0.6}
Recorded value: {"value": 0.75}
